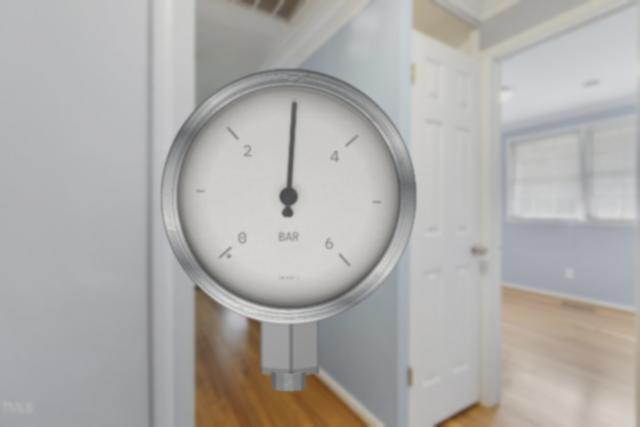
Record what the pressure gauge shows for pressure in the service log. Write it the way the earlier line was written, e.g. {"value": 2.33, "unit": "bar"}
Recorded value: {"value": 3, "unit": "bar"}
